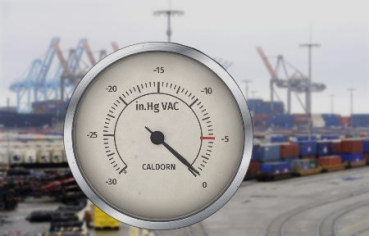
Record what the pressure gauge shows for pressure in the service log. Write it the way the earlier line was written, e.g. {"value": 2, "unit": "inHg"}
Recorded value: {"value": -0.5, "unit": "inHg"}
